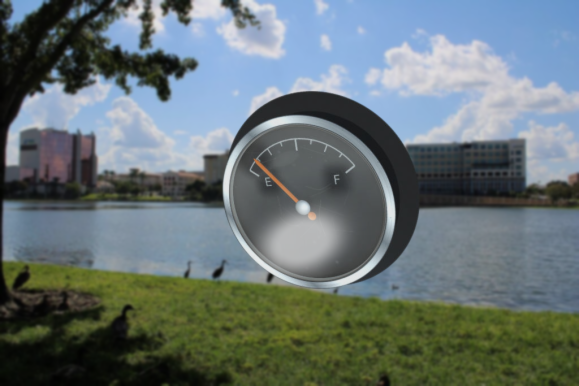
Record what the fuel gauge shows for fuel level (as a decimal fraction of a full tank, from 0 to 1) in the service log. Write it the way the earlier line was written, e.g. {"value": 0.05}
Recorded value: {"value": 0.125}
